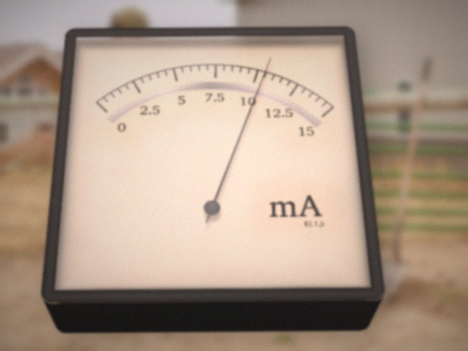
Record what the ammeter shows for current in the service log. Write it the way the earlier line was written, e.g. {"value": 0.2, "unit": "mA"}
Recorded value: {"value": 10.5, "unit": "mA"}
